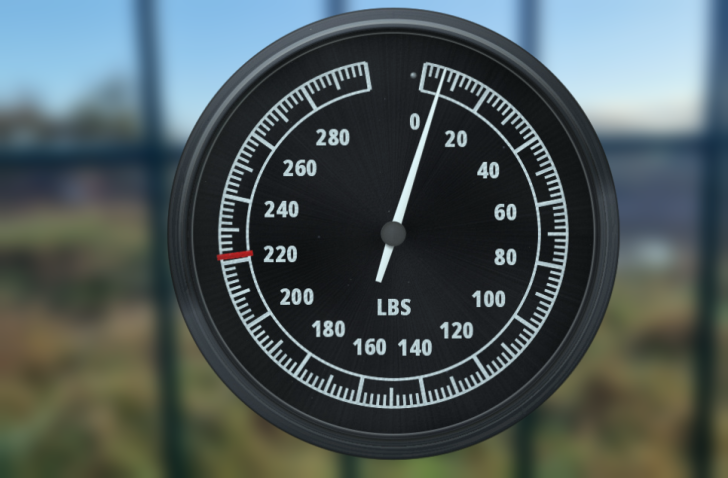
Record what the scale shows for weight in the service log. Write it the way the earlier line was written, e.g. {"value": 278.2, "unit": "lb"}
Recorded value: {"value": 6, "unit": "lb"}
